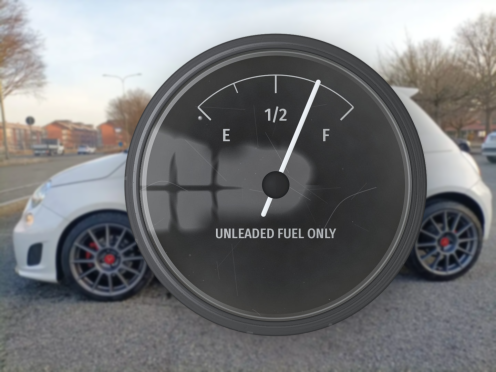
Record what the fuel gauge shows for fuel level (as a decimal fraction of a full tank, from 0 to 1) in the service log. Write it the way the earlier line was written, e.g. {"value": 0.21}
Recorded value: {"value": 0.75}
